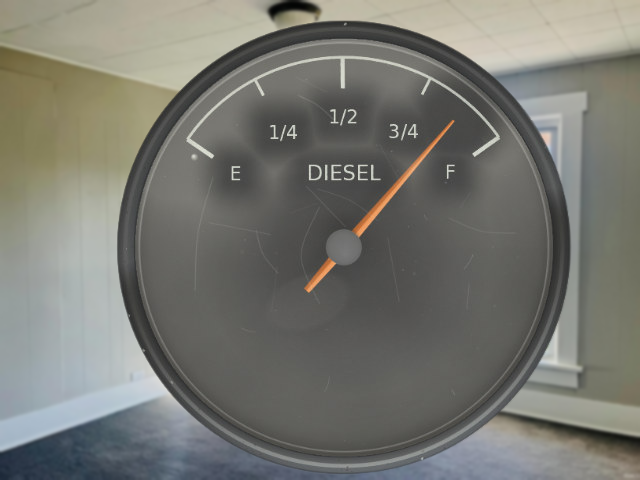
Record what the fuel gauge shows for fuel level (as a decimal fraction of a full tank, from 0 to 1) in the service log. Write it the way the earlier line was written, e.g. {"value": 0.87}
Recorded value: {"value": 0.875}
